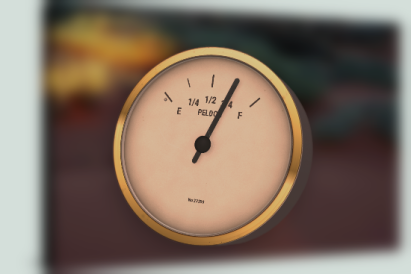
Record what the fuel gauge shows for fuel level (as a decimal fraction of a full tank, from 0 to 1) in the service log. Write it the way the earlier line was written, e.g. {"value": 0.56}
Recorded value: {"value": 0.75}
